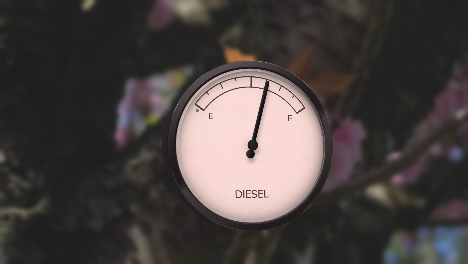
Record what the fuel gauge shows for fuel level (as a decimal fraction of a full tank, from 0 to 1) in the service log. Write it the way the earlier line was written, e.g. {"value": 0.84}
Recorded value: {"value": 0.625}
